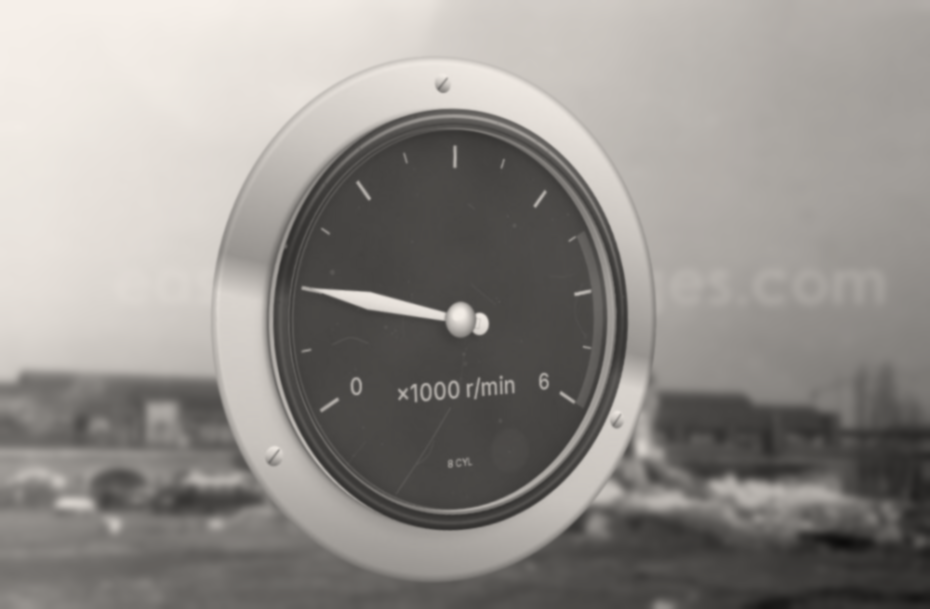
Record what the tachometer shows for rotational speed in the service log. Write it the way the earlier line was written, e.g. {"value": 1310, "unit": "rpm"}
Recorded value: {"value": 1000, "unit": "rpm"}
